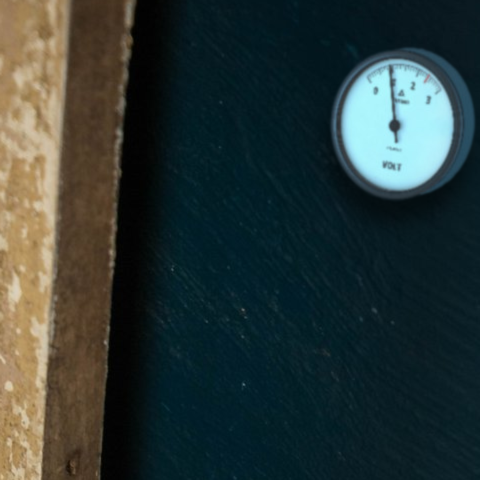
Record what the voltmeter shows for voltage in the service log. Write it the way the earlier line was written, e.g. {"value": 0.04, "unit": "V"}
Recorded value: {"value": 1, "unit": "V"}
